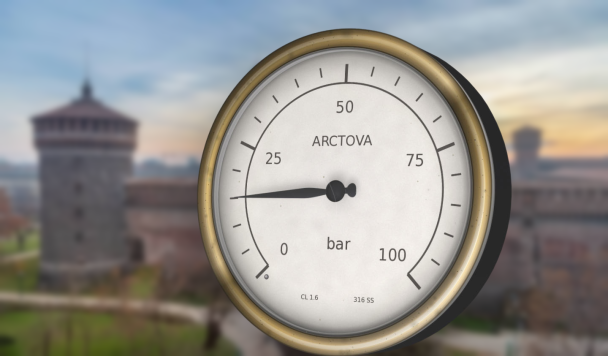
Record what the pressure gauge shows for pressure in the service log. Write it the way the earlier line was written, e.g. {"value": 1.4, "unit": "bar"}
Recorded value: {"value": 15, "unit": "bar"}
